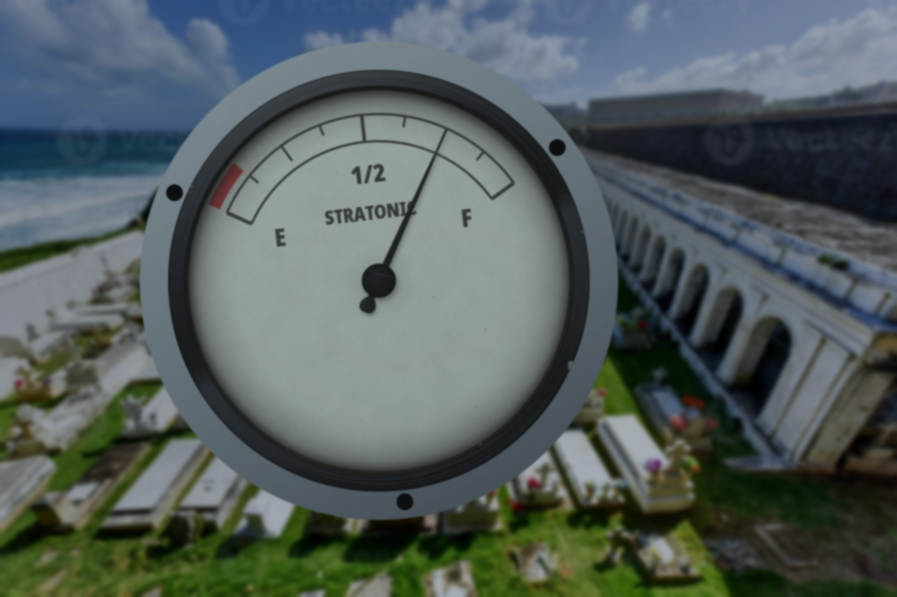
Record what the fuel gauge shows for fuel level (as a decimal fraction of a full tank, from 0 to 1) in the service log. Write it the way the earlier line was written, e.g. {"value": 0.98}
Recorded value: {"value": 0.75}
